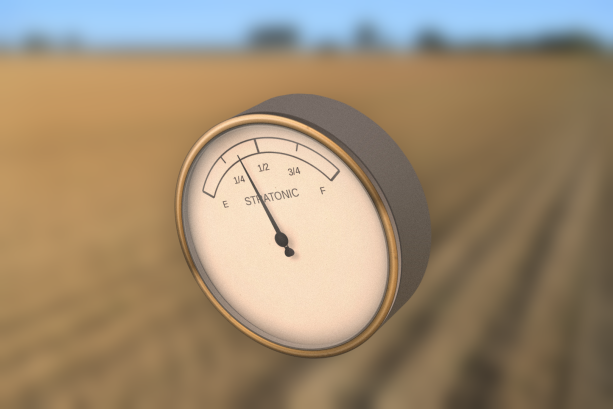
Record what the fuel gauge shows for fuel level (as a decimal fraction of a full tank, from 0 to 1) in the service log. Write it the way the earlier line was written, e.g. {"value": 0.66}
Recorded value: {"value": 0.375}
